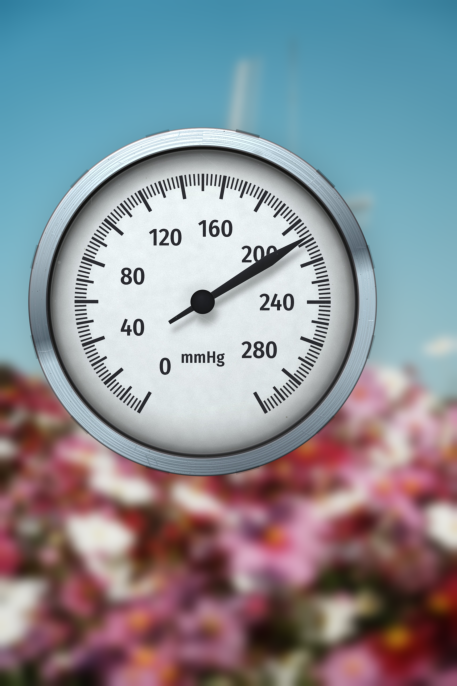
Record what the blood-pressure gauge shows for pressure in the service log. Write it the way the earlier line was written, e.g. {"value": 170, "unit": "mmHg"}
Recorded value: {"value": 208, "unit": "mmHg"}
